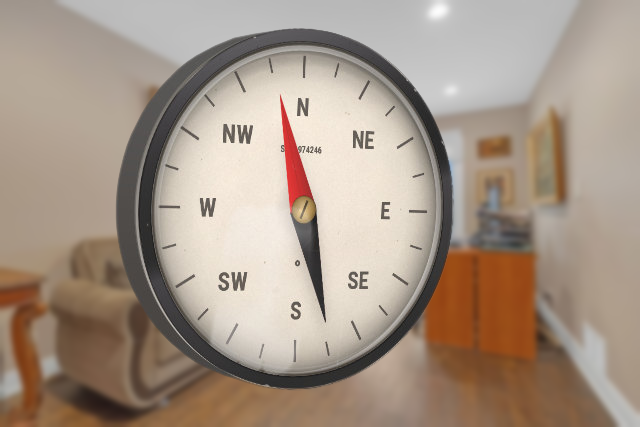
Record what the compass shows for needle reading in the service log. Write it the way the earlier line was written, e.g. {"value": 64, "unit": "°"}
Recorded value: {"value": 345, "unit": "°"}
